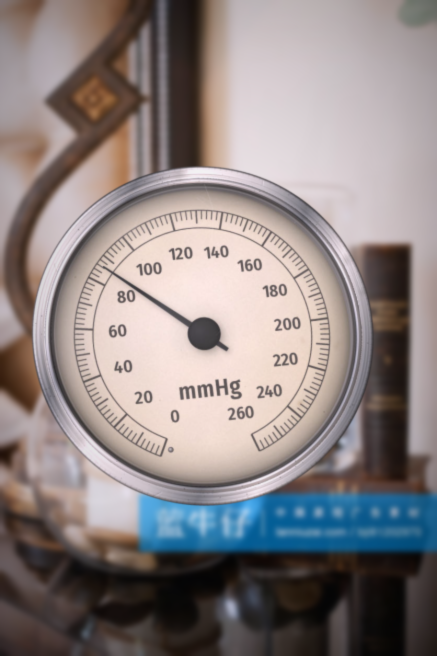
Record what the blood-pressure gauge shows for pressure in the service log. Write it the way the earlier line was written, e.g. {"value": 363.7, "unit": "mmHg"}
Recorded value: {"value": 86, "unit": "mmHg"}
